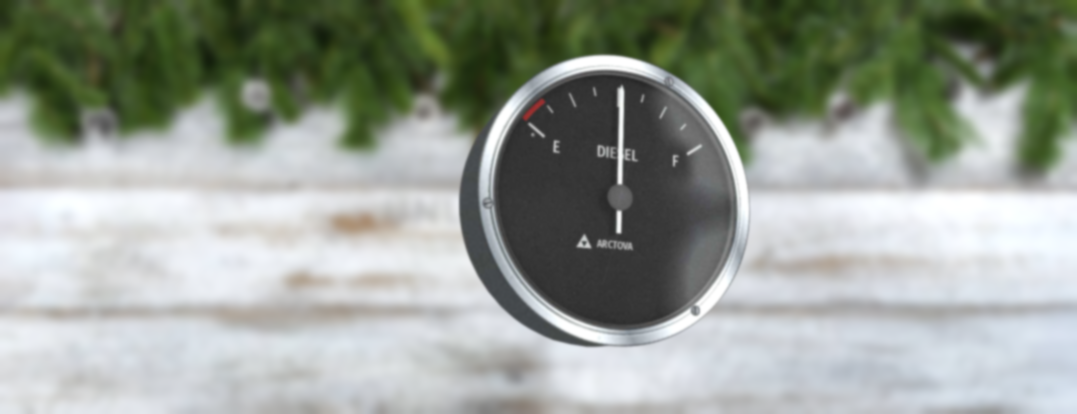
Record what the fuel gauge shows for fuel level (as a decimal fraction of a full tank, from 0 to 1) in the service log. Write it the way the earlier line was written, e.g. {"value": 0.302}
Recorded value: {"value": 0.5}
